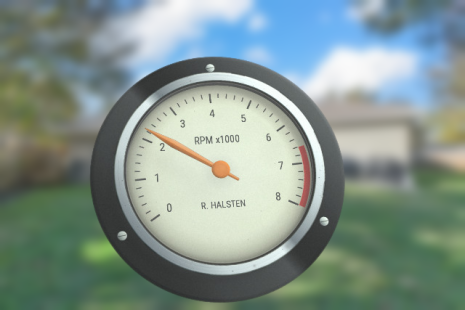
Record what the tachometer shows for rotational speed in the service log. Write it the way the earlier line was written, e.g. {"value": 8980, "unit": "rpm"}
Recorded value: {"value": 2200, "unit": "rpm"}
